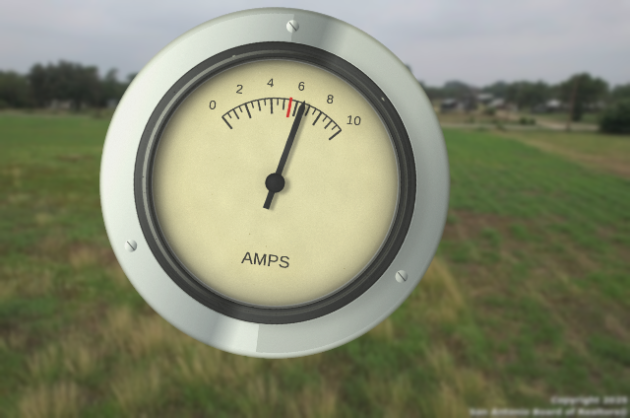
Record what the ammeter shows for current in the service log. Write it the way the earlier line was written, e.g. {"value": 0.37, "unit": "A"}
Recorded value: {"value": 6.5, "unit": "A"}
